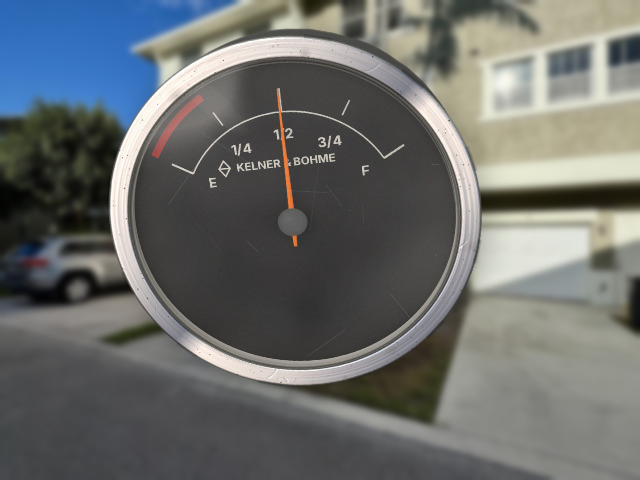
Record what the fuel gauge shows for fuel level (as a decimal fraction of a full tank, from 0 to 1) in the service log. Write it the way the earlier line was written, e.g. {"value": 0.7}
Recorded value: {"value": 0.5}
